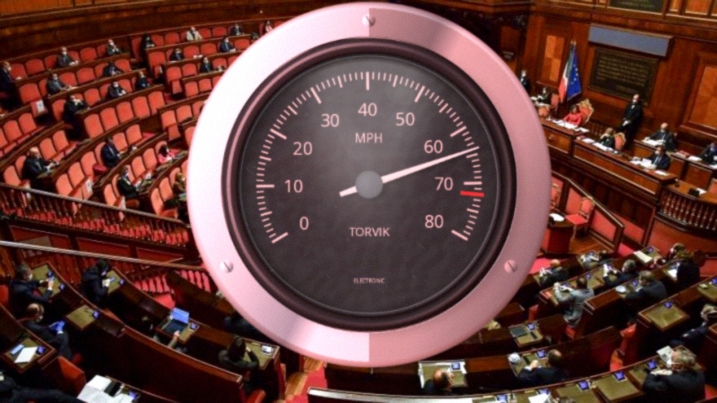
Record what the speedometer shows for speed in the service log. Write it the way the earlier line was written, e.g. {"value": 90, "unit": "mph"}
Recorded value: {"value": 64, "unit": "mph"}
